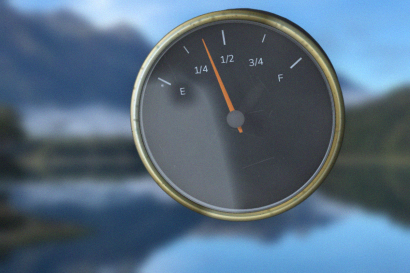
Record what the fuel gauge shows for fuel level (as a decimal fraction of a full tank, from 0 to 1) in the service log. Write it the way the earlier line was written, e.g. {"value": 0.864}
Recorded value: {"value": 0.375}
